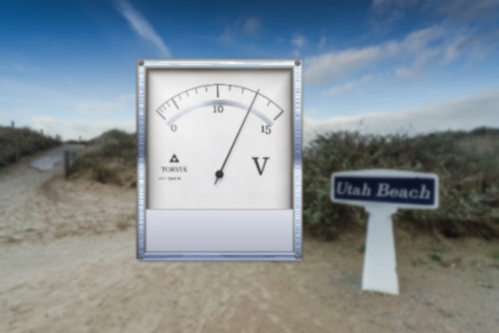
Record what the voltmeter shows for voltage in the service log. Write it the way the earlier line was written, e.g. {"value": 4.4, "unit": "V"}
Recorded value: {"value": 13, "unit": "V"}
